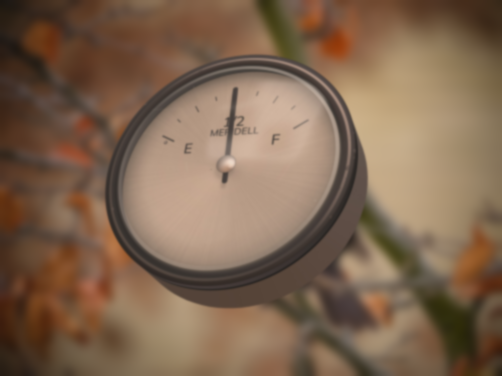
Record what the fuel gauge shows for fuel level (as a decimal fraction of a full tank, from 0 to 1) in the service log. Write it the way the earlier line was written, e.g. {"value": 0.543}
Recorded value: {"value": 0.5}
